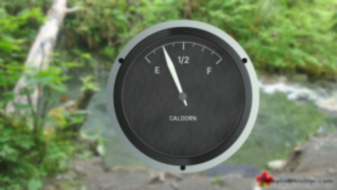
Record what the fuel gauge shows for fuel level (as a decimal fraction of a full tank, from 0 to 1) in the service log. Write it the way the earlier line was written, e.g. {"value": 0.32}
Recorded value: {"value": 0.25}
